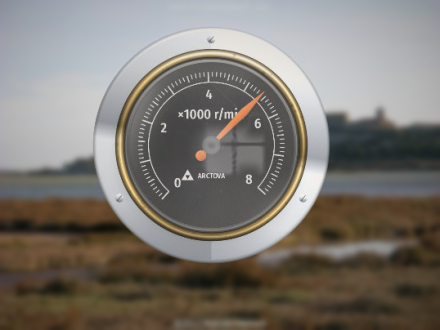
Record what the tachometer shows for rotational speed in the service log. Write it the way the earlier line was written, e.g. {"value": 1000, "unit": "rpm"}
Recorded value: {"value": 5400, "unit": "rpm"}
